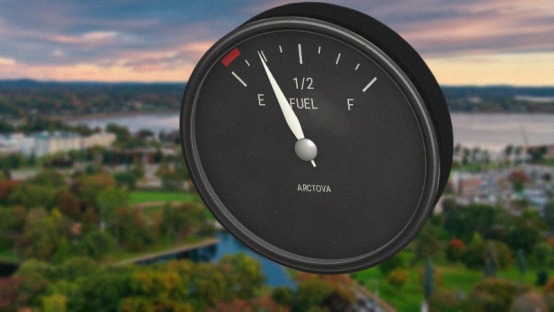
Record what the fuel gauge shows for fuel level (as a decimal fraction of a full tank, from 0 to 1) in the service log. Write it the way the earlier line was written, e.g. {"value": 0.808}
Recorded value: {"value": 0.25}
